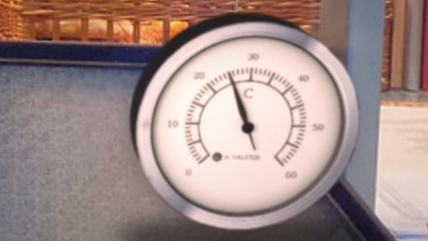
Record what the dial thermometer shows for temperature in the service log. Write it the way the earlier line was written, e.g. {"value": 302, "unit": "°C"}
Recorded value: {"value": 25, "unit": "°C"}
